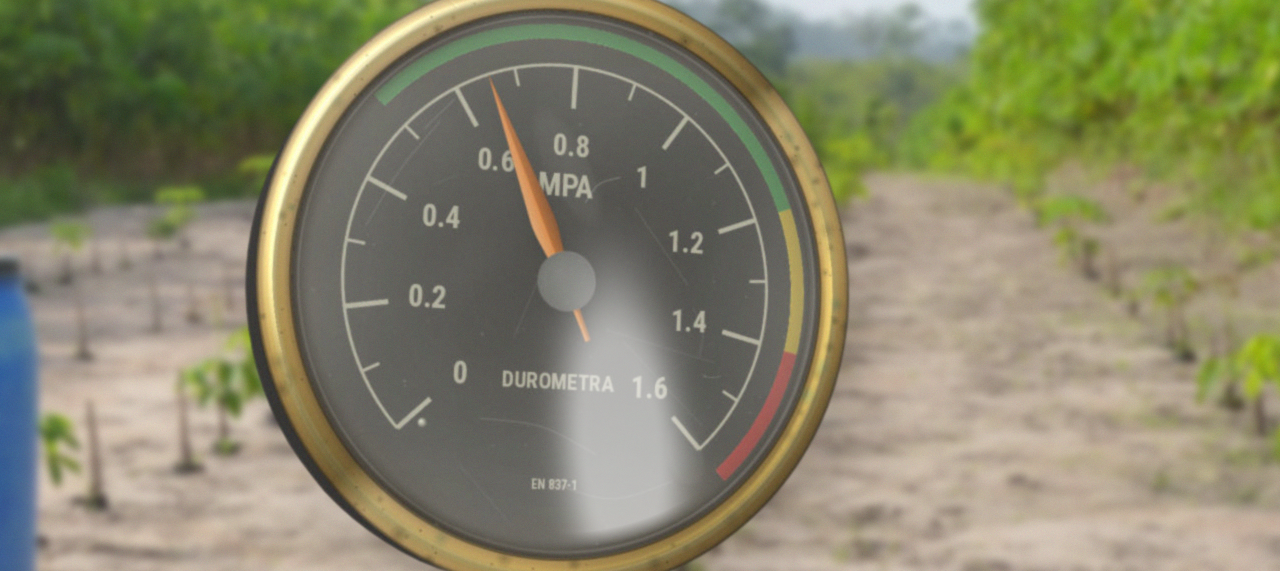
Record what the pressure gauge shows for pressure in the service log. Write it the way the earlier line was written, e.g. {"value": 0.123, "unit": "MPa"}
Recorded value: {"value": 0.65, "unit": "MPa"}
